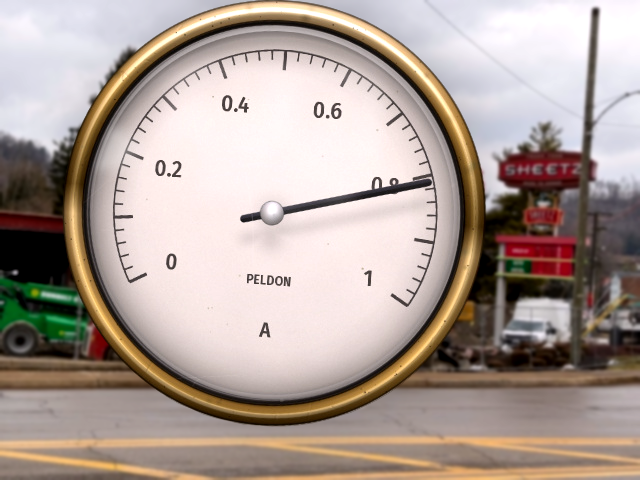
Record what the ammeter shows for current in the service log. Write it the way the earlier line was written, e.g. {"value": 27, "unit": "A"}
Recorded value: {"value": 0.81, "unit": "A"}
